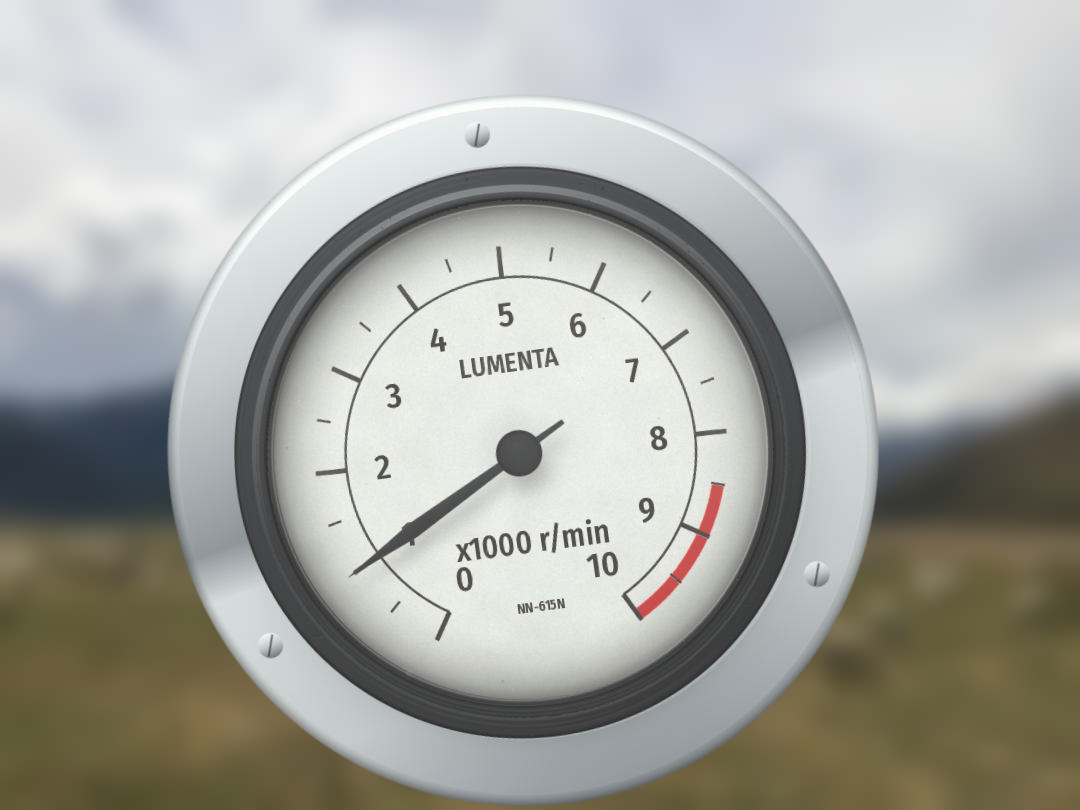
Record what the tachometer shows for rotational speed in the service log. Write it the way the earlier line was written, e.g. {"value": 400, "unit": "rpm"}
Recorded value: {"value": 1000, "unit": "rpm"}
